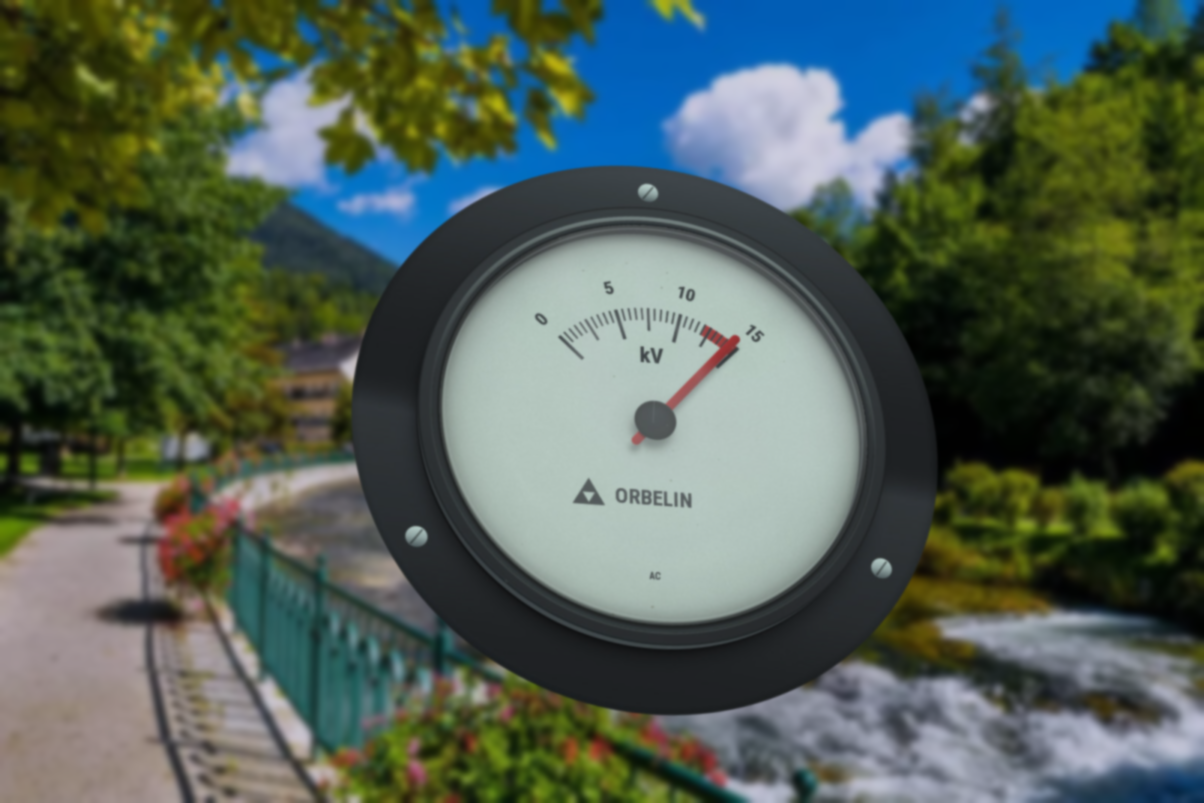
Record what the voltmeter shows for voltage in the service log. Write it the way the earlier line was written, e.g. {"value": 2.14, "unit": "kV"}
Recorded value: {"value": 14.5, "unit": "kV"}
